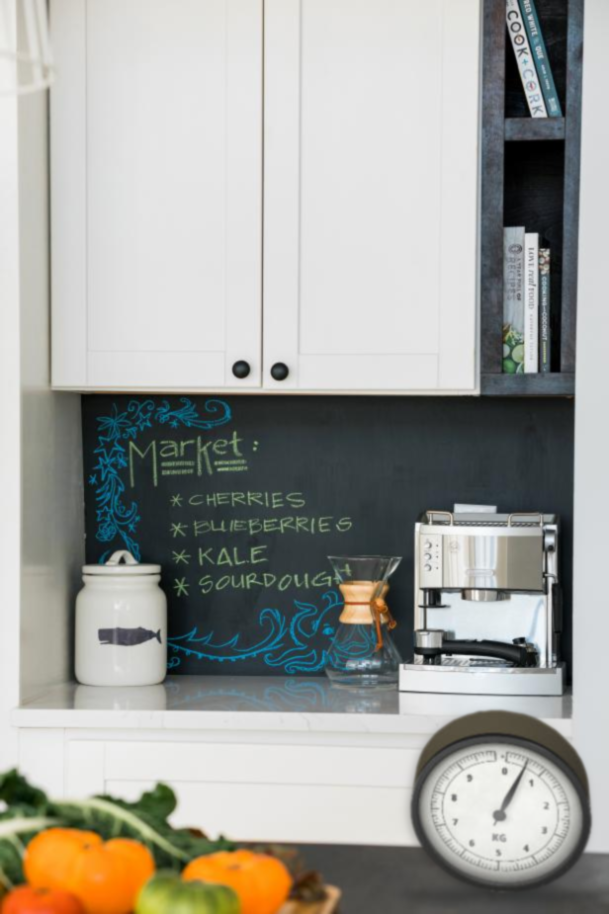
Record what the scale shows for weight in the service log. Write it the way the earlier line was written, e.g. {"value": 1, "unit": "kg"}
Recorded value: {"value": 0.5, "unit": "kg"}
